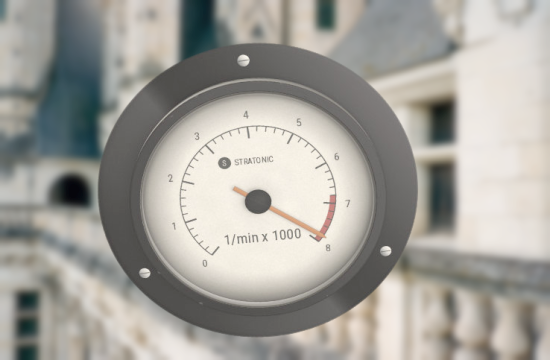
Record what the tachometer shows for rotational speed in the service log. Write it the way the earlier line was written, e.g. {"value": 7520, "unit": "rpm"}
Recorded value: {"value": 7800, "unit": "rpm"}
